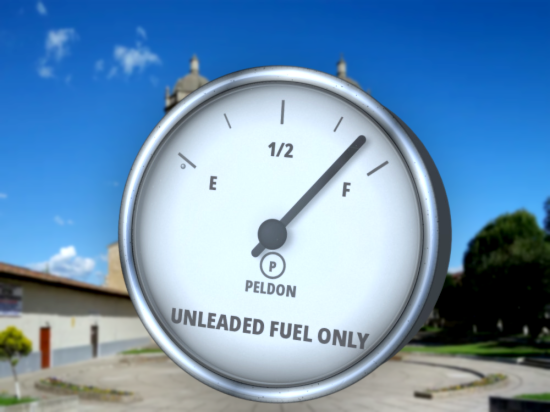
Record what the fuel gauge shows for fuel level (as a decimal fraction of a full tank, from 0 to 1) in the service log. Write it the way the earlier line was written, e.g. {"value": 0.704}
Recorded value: {"value": 0.875}
